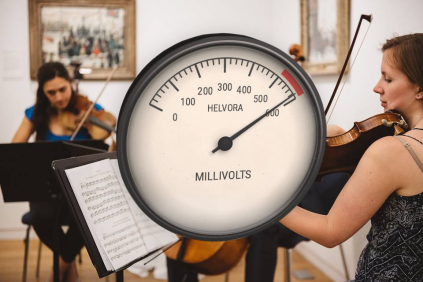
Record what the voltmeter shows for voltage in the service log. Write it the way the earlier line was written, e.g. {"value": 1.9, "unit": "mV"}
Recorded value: {"value": 580, "unit": "mV"}
